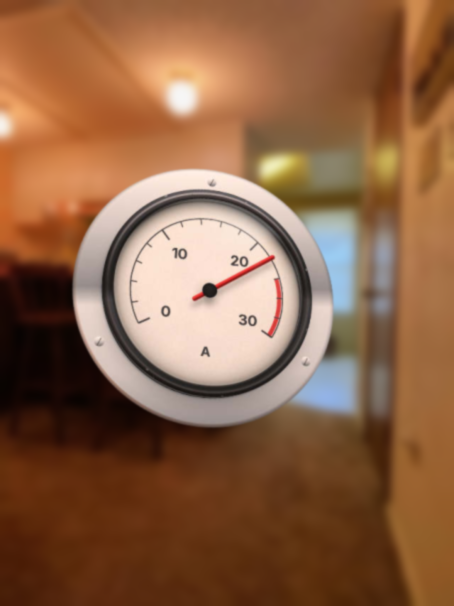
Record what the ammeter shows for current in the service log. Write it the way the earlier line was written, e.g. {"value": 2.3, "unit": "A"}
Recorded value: {"value": 22, "unit": "A"}
